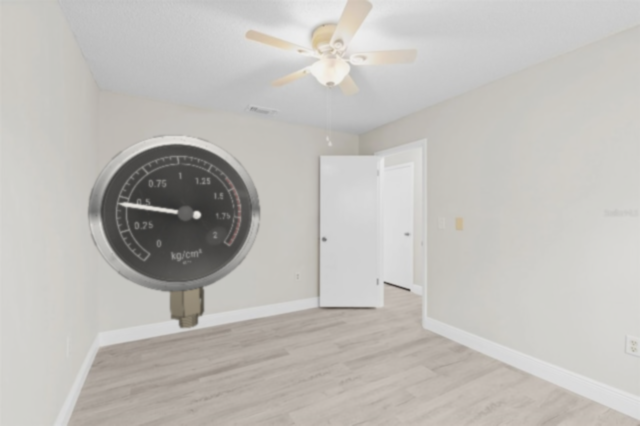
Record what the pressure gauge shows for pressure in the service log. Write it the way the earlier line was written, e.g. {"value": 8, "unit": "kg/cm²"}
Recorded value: {"value": 0.45, "unit": "kg/cm²"}
